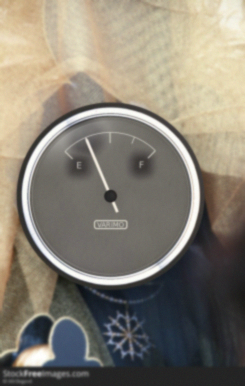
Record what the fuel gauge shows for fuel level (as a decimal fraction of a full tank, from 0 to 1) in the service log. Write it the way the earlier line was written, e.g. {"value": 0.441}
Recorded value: {"value": 0.25}
